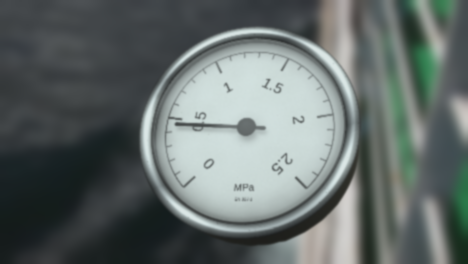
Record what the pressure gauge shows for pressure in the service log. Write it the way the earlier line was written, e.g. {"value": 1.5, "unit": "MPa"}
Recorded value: {"value": 0.45, "unit": "MPa"}
